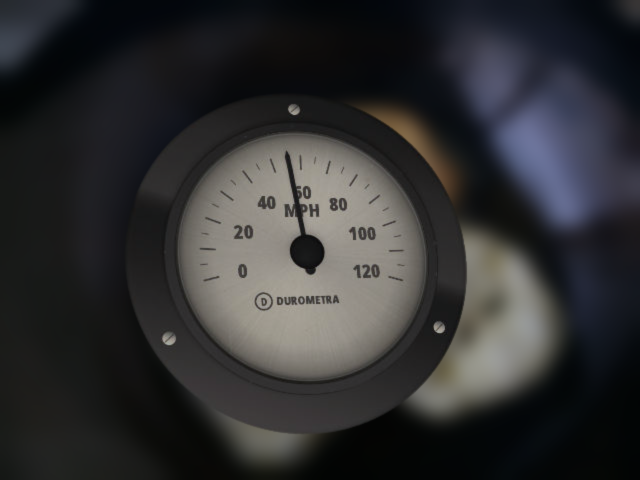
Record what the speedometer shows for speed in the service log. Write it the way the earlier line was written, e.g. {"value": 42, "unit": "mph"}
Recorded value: {"value": 55, "unit": "mph"}
